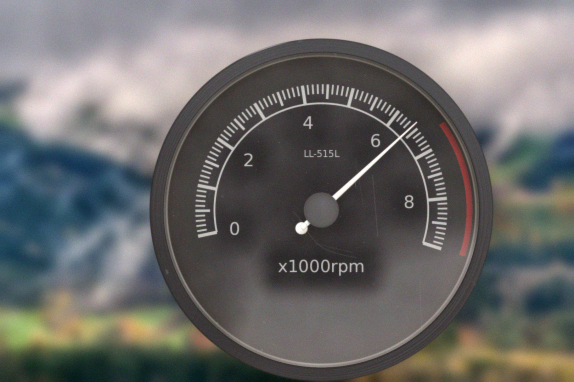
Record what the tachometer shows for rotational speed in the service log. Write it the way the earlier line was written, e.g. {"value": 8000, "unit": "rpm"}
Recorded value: {"value": 6400, "unit": "rpm"}
